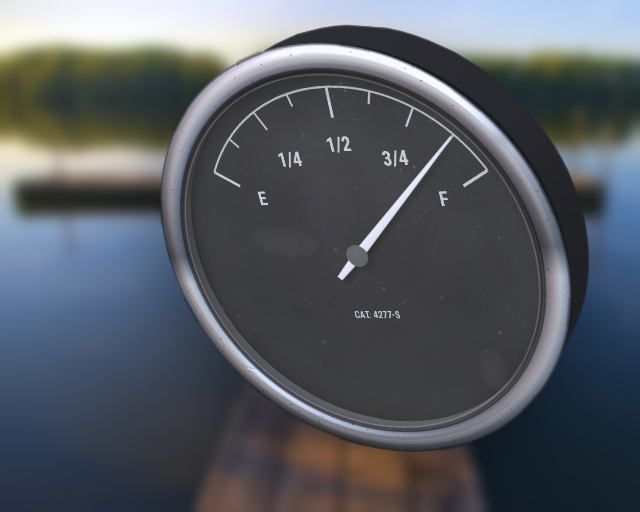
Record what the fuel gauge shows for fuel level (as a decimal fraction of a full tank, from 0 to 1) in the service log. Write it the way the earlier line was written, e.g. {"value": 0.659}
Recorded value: {"value": 0.875}
